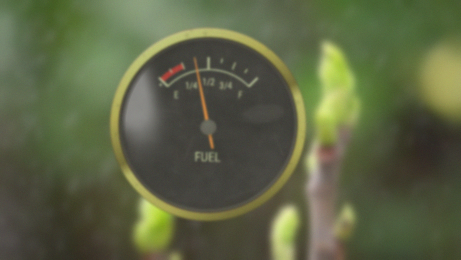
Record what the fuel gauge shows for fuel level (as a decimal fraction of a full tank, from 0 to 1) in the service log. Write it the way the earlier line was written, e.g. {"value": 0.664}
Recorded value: {"value": 0.375}
